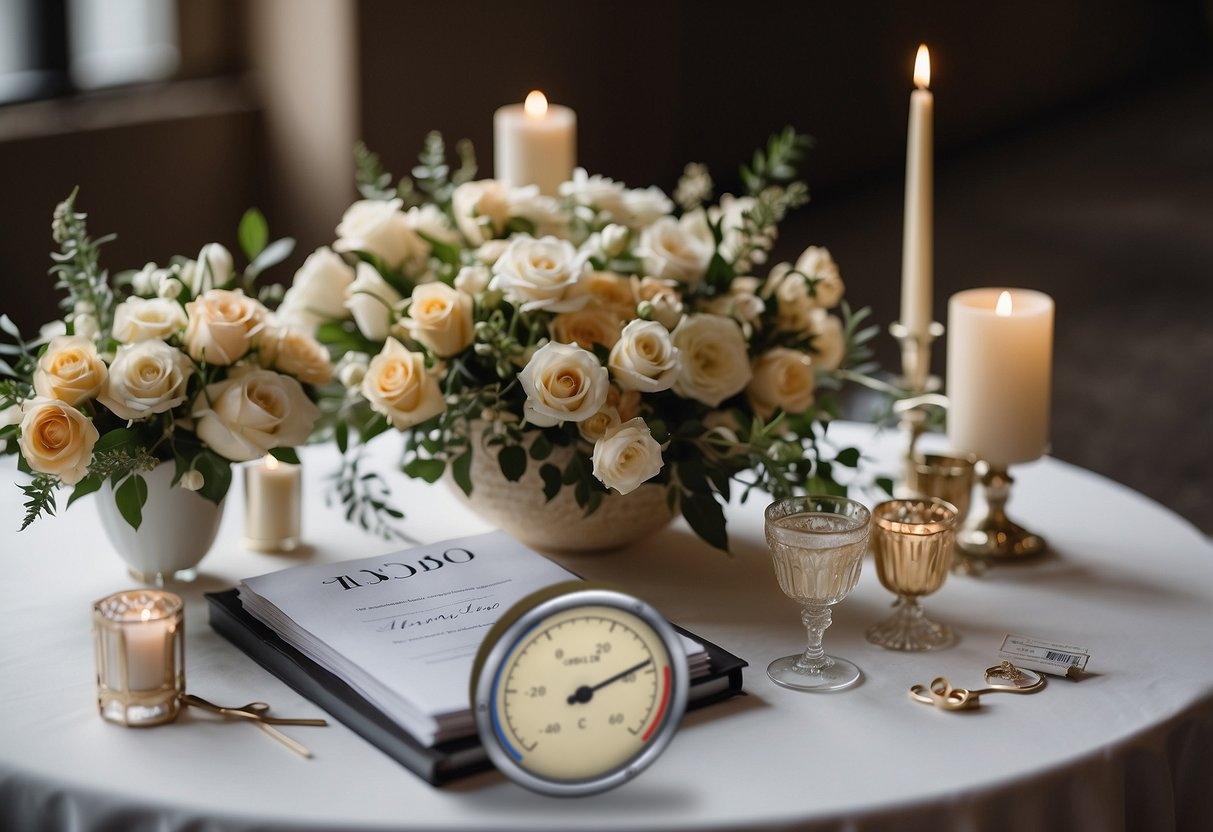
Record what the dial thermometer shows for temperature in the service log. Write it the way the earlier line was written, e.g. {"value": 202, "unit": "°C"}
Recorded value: {"value": 36, "unit": "°C"}
